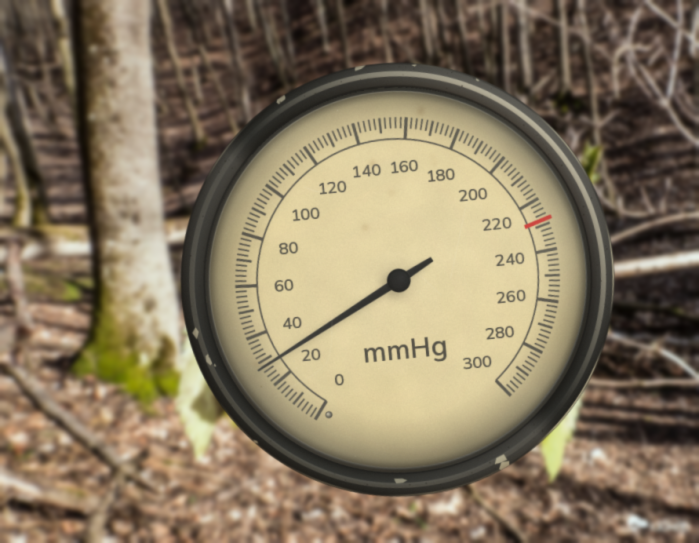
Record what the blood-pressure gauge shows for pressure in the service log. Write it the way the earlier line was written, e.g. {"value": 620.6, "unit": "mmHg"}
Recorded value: {"value": 28, "unit": "mmHg"}
